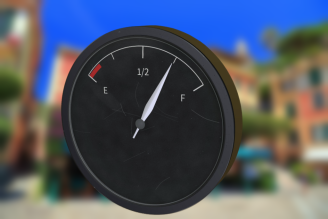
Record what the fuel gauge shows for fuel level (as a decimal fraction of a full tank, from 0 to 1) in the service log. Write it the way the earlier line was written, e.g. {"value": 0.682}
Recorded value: {"value": 0.75}
